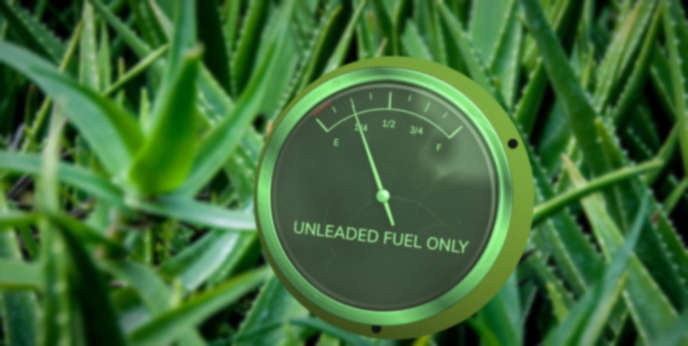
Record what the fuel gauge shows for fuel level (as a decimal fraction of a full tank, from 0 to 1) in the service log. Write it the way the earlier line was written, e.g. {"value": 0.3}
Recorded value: {"value": 0.25}
